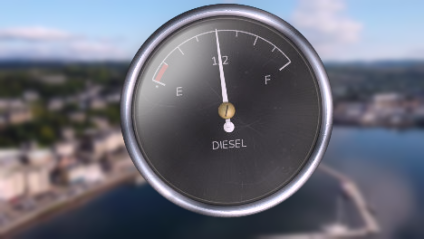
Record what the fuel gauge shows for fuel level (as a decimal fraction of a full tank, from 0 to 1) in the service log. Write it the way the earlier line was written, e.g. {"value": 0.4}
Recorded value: {"value": 0.5}
